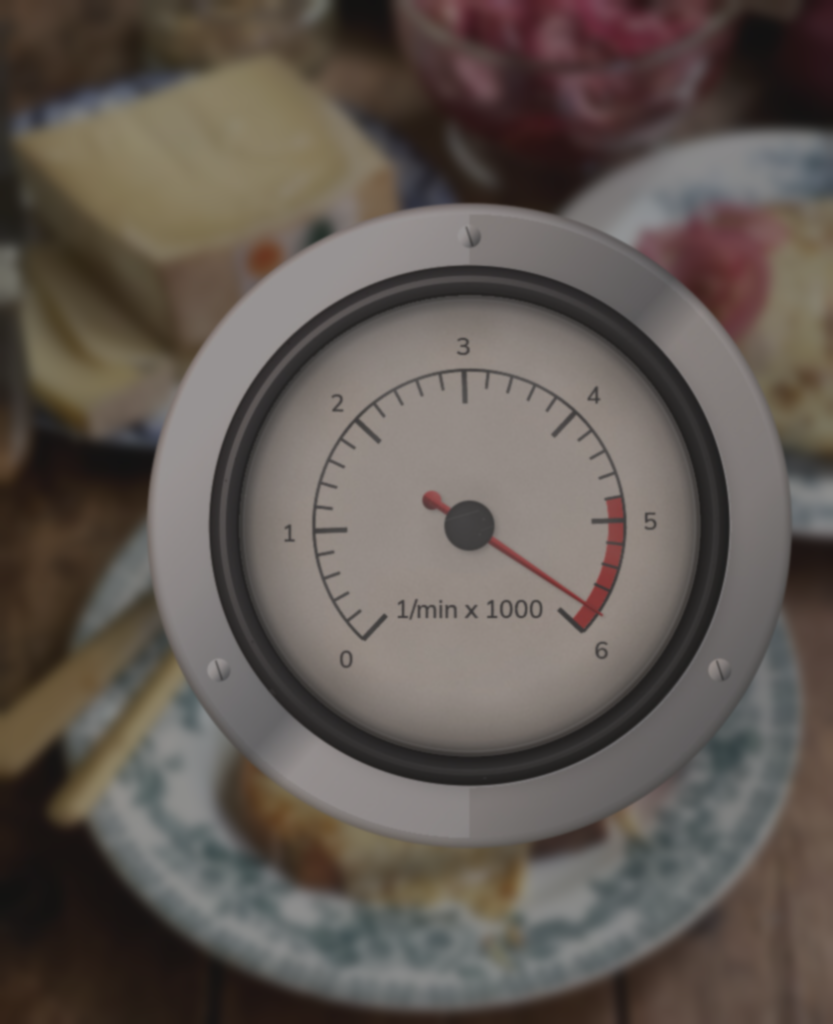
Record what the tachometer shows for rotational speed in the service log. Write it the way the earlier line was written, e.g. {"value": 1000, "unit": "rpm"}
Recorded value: {"value": 5800, "unit": "rpm"}
